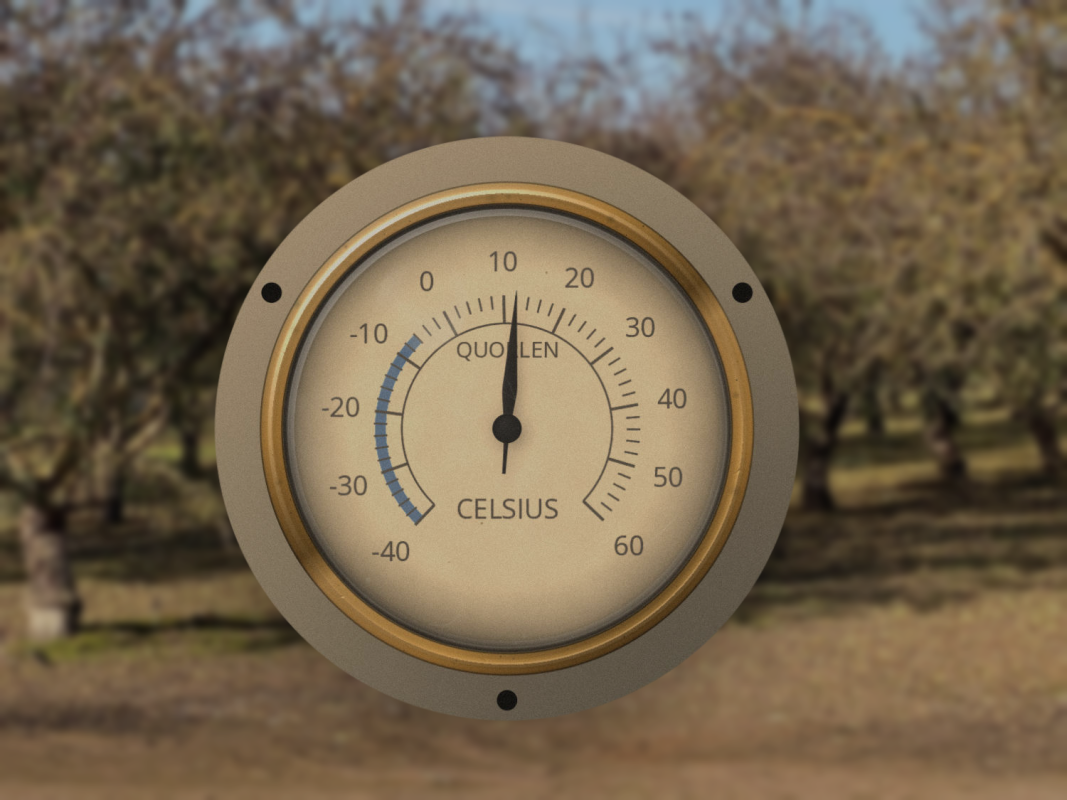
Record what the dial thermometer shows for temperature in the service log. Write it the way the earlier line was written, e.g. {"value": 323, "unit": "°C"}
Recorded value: {"value": 12, "unit": "°C"}
